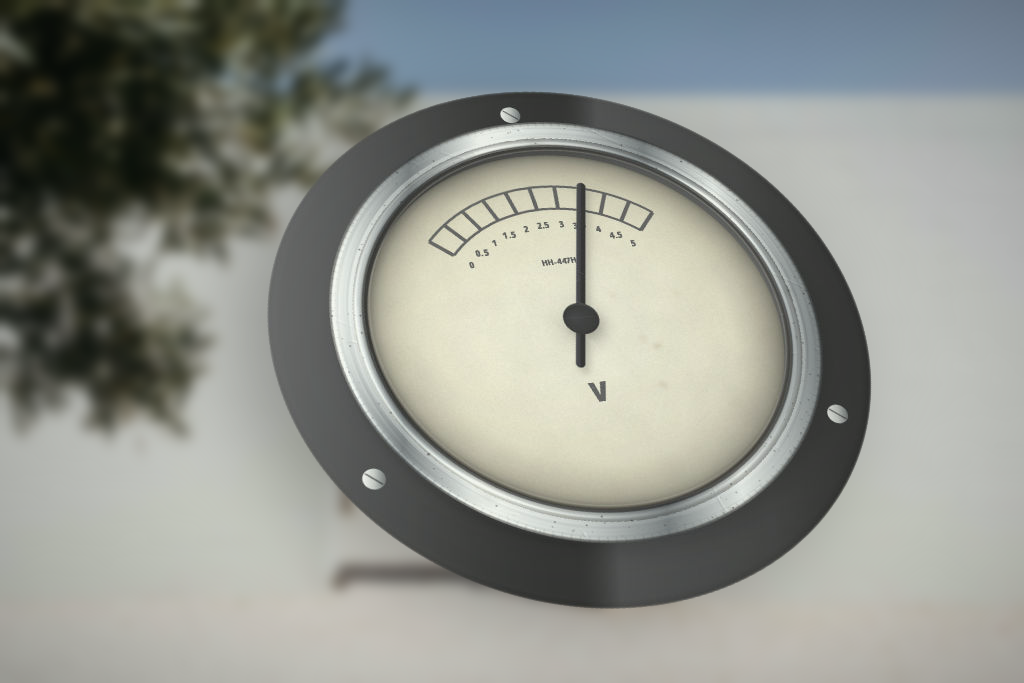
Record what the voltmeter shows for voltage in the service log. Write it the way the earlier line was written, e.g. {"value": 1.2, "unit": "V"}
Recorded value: {"value": 3.5, "unit": "V"}
